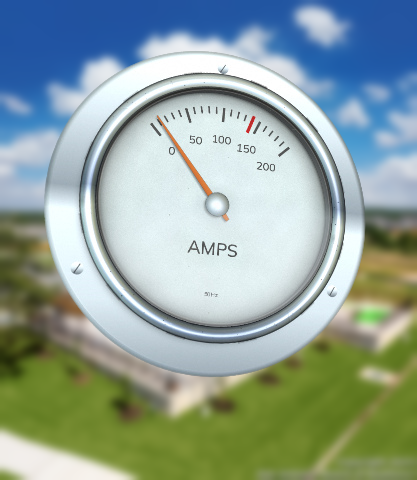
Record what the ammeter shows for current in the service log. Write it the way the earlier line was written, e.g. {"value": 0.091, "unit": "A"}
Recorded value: {"value": 10, "unit": "A"}
